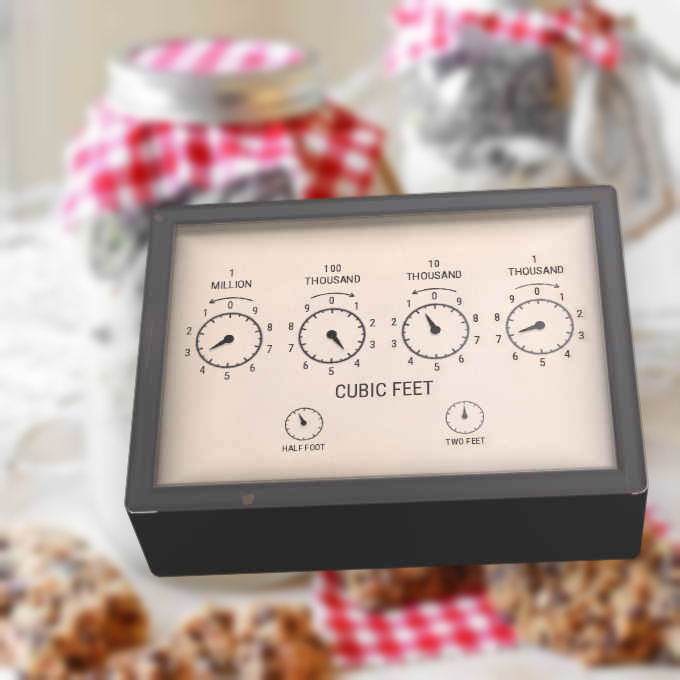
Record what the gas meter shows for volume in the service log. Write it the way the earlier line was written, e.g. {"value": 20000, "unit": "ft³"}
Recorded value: {"value": 340700, "unit": "ft³"}
